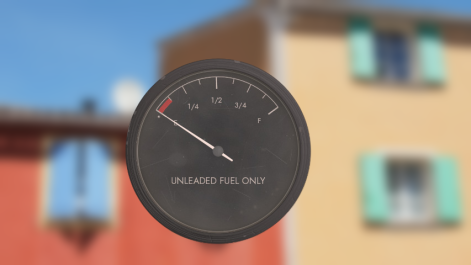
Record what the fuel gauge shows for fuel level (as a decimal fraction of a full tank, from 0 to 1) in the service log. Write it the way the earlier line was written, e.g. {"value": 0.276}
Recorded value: {"value": 0}
